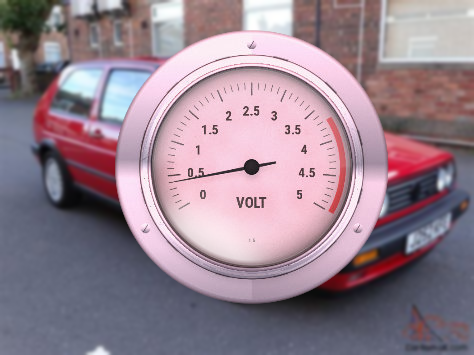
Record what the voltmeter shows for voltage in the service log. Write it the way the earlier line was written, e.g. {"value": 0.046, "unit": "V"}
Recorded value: {"value": 0.4, "unit": "V"}
